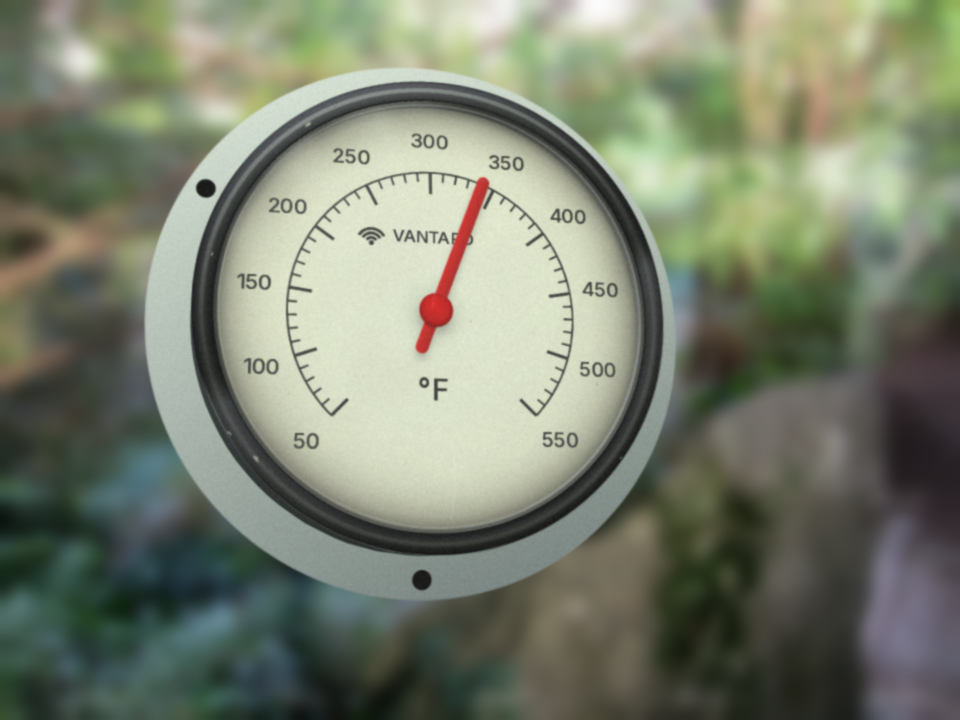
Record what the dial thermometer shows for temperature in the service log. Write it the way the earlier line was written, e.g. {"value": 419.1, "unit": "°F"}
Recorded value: {"value": 340, "unit": "°F"}
